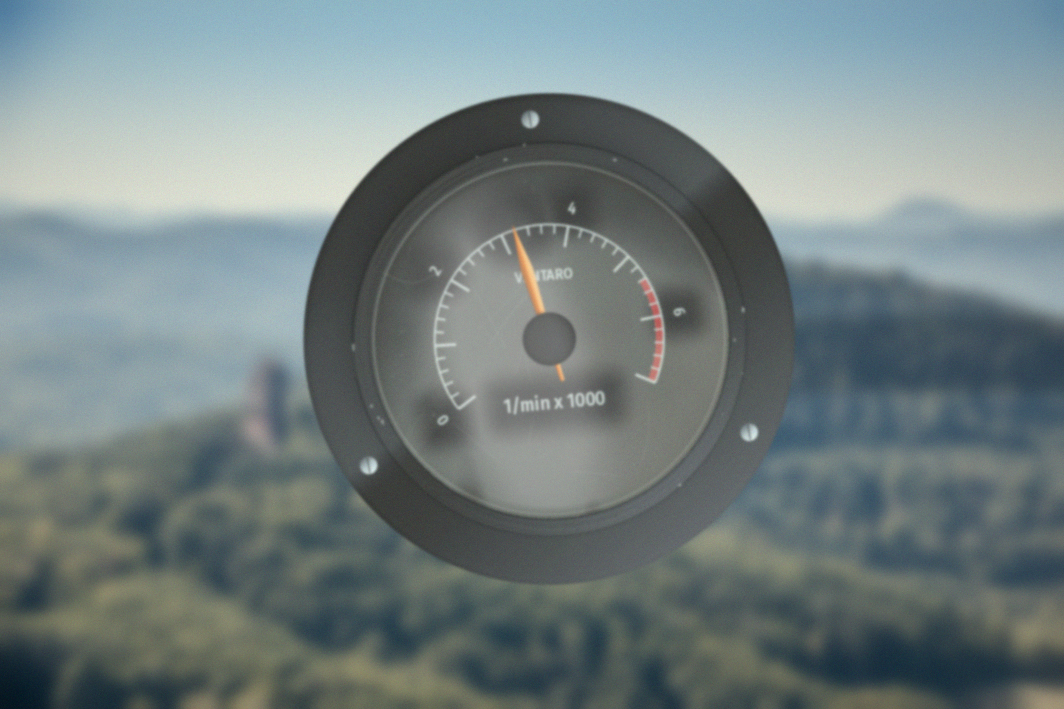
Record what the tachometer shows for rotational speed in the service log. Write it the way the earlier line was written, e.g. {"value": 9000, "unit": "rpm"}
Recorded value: {"value": 3200, "unit": "rpm"}
